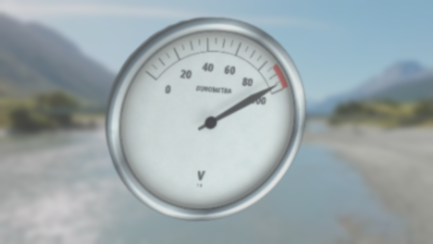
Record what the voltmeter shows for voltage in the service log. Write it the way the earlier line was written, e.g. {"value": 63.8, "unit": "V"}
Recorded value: {"value": 95, "unit": "V"}
